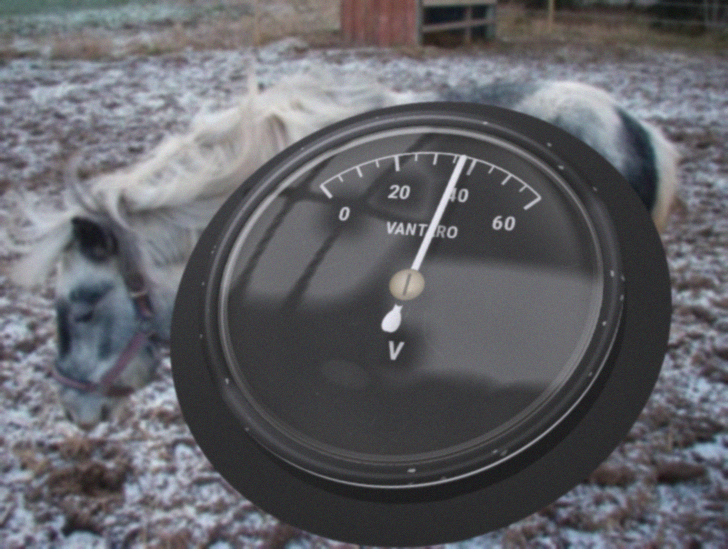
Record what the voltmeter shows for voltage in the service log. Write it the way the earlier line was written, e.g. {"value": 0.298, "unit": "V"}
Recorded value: {"value": 37.5, "unit": "V"}
